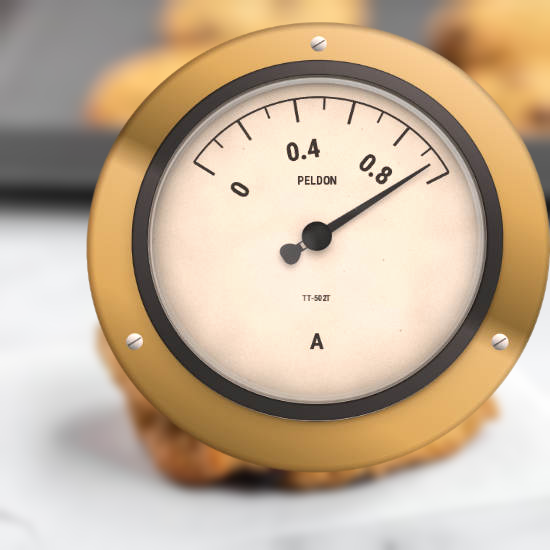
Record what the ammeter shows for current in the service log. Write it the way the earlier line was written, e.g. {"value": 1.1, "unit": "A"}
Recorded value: {"value": 0.95, "unit": "A"}
